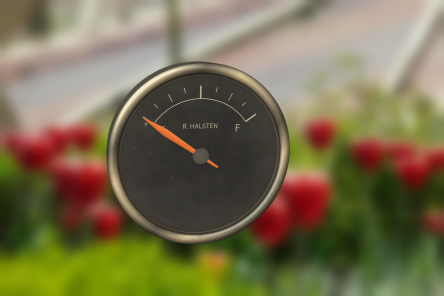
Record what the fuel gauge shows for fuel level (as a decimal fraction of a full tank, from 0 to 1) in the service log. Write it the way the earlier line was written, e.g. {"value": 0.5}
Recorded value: {"value": 0}
